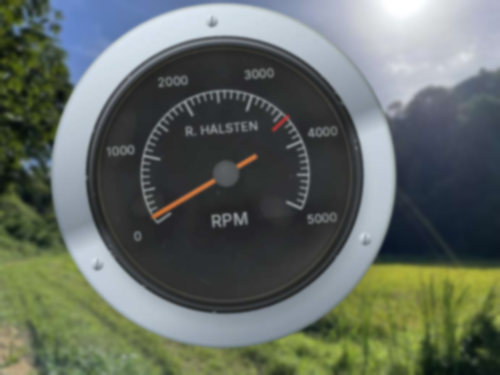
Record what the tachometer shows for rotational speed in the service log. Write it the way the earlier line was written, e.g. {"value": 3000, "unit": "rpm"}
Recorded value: {"value": 100, "unit": "rpm"}
